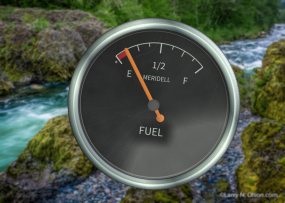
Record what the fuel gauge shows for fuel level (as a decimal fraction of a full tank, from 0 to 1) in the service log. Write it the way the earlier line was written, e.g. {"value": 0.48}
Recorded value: {"value": 0.125}
